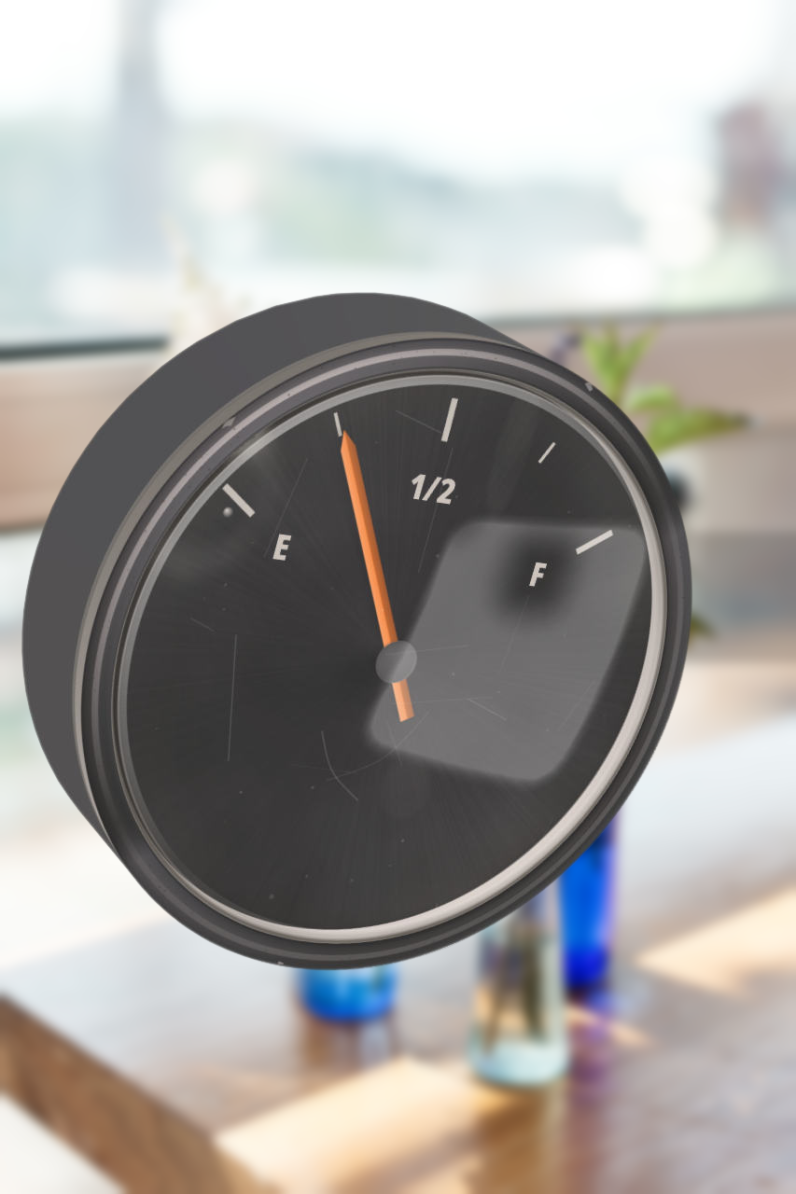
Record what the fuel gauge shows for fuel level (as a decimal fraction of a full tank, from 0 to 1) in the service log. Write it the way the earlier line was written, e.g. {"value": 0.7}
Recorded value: {"value": 0.25}
